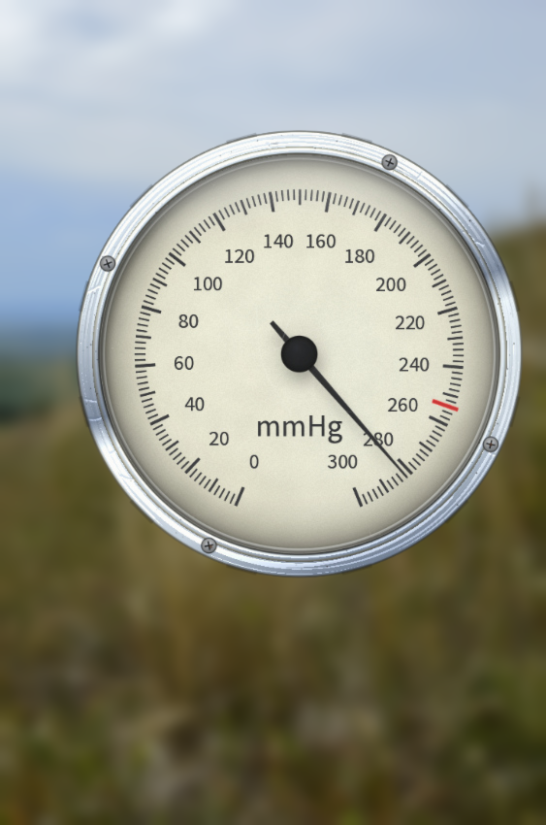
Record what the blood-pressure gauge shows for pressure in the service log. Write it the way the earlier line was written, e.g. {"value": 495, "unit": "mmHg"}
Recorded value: {"value": 282, "unit": "mmHg"}
